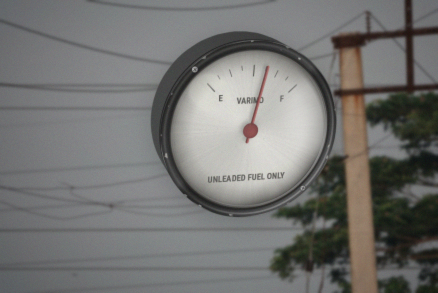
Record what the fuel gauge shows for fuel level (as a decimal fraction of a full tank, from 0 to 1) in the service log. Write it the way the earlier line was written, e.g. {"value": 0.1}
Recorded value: {"value": 0.625}
